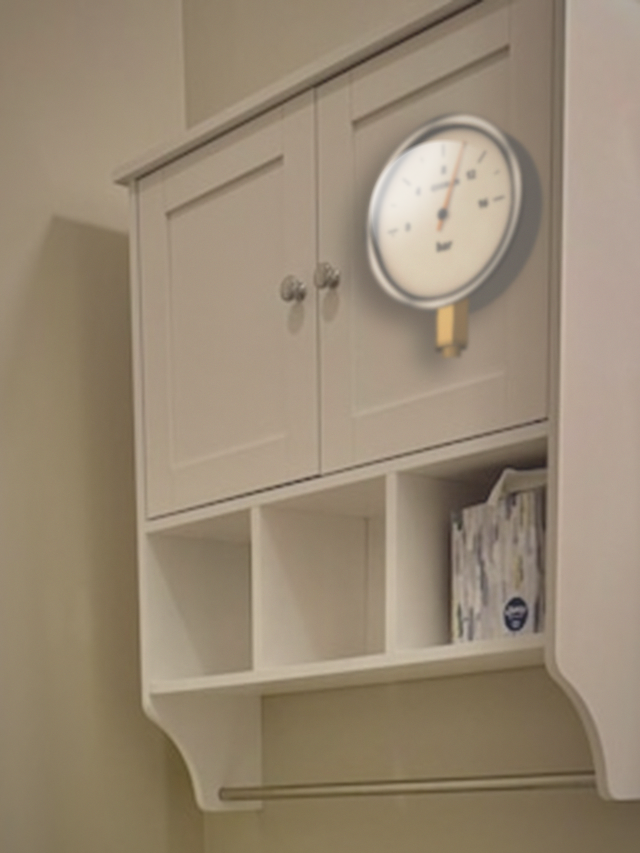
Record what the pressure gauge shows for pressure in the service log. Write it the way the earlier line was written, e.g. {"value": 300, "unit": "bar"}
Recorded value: {"value": 10, "unit": "bar"}
